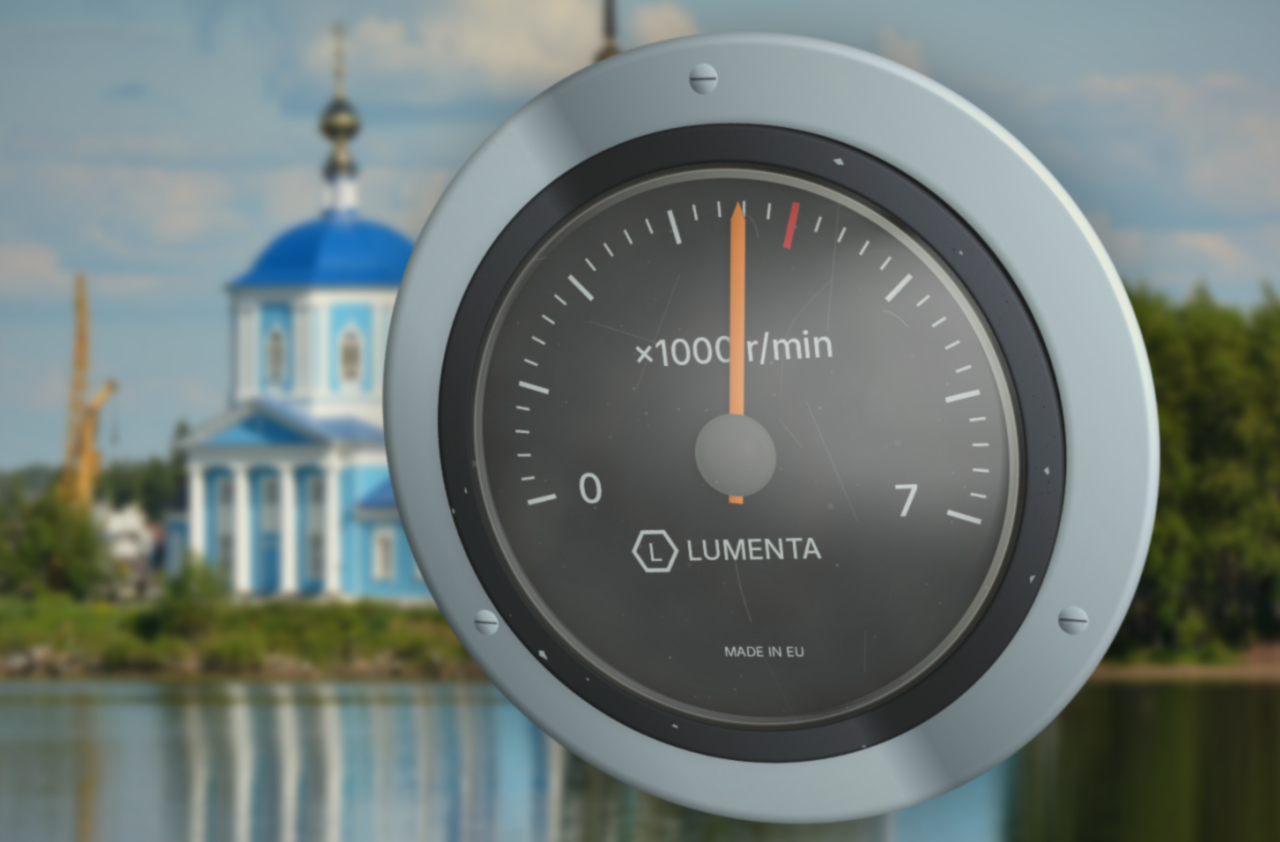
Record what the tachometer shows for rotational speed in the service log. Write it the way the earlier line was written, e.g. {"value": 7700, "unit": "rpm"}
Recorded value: {"value": 3600, "unit": "rpm"}
